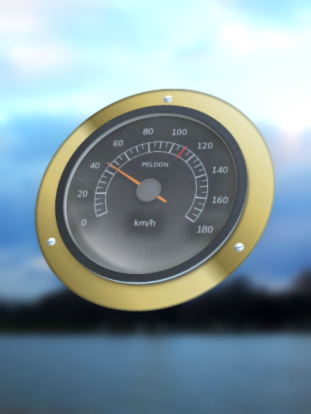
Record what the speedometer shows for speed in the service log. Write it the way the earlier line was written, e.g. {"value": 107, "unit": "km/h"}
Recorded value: {"value": 45, "unit": "km/h"}
